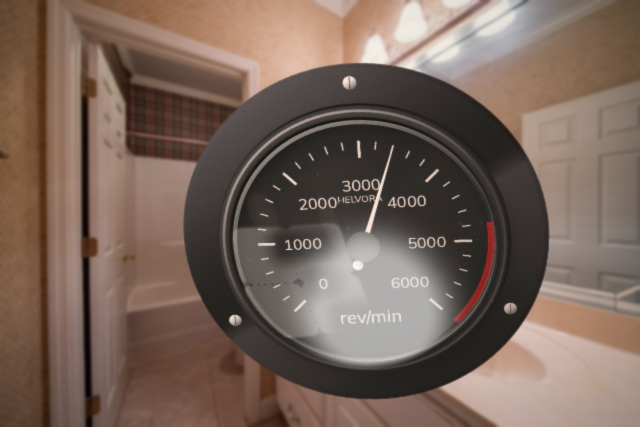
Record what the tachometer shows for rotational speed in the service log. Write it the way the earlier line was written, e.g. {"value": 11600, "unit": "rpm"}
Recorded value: {"value": 3400, "unit": "rpm"}
